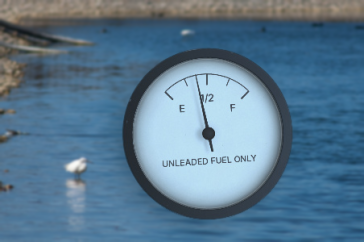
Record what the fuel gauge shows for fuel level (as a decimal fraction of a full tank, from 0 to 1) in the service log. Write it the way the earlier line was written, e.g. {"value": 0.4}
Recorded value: {"value": 0.375}
